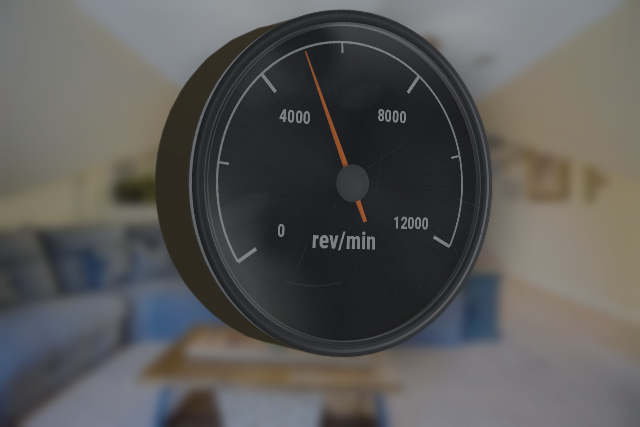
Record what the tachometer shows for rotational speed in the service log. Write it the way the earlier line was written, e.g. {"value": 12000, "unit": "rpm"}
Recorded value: {"value": 5000, "unit": "rpm"}
